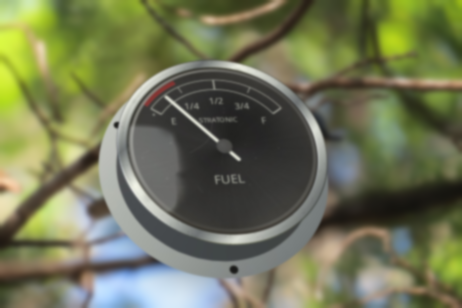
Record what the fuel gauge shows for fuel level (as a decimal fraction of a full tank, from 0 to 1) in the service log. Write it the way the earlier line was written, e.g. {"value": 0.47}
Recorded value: {"value": 0.125}
